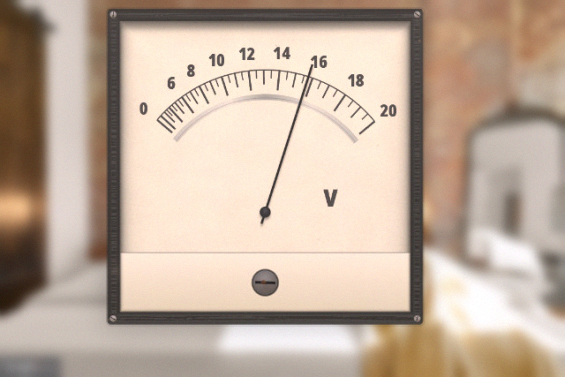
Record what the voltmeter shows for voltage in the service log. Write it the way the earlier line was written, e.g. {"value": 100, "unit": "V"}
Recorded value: {"value": 15.75, "unit": "V"}
